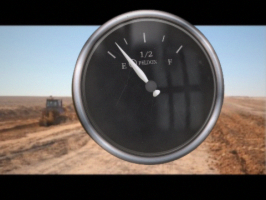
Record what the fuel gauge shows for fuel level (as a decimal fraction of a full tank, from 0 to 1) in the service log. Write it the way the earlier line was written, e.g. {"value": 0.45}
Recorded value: {"value": 0.125}
